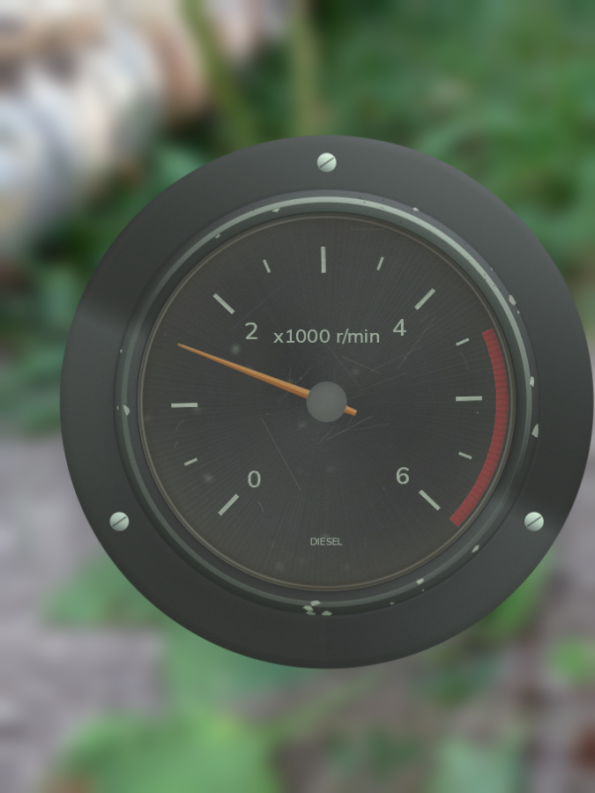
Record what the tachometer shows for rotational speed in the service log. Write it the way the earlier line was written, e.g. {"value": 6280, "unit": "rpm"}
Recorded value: {"value": 1500, "unit": "rpm"}
